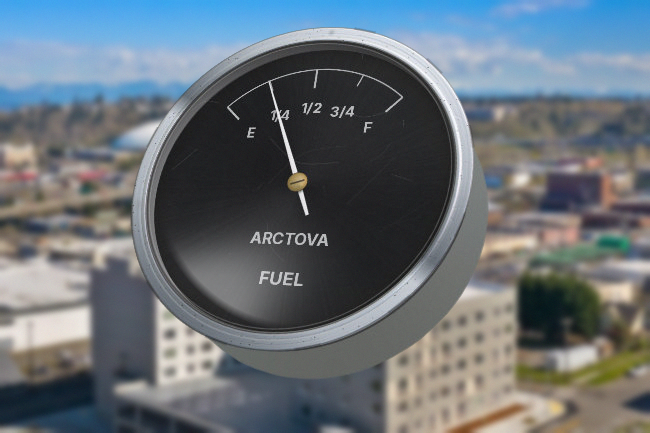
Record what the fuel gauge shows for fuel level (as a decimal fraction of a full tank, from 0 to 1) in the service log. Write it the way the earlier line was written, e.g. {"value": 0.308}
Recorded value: {"value": 0.25}
